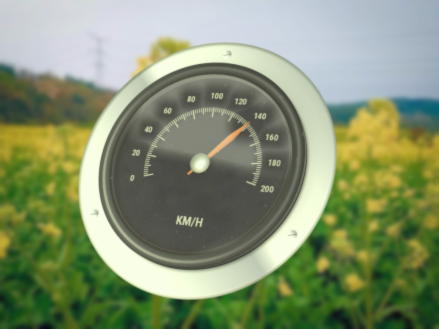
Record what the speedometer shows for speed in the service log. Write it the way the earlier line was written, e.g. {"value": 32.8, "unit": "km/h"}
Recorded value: {"value": 140, "unit": "km/h"}
